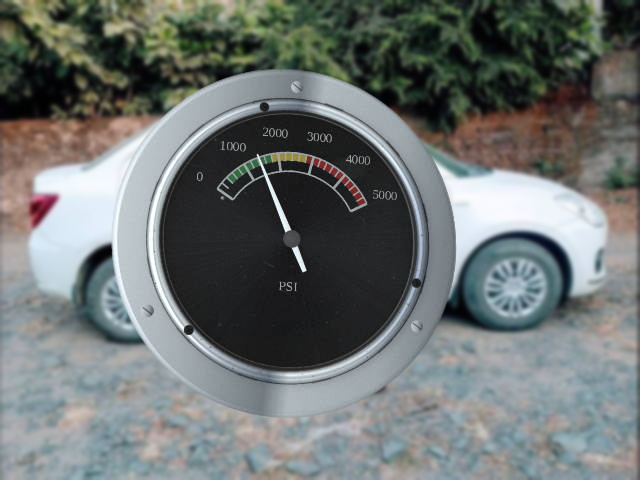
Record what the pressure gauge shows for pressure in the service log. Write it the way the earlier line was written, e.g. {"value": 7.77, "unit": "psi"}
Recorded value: {"value": 1400, "unit": "psi"}
